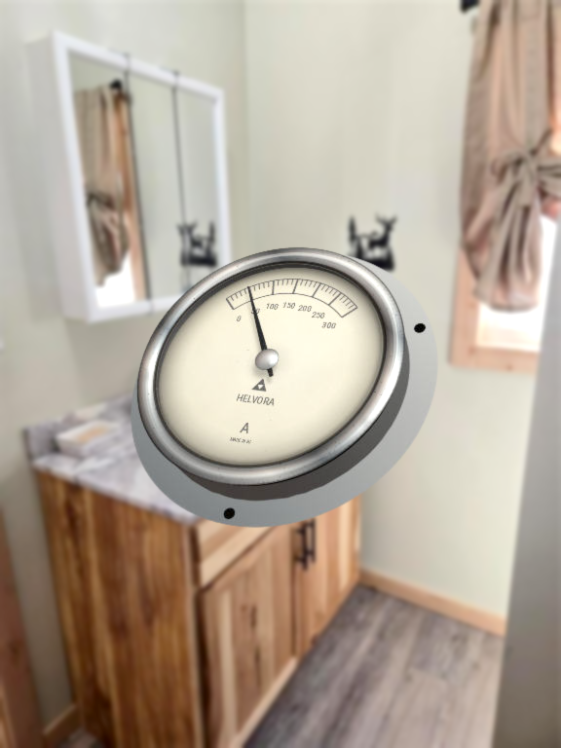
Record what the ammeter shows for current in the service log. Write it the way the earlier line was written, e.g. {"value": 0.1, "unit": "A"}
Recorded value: {"value": 50, "unit": "A"}
